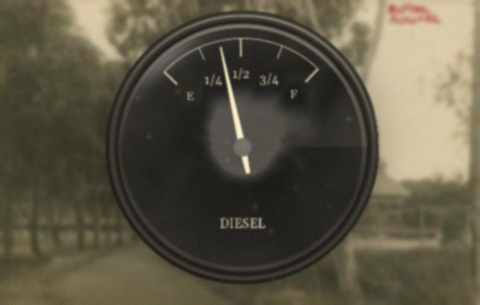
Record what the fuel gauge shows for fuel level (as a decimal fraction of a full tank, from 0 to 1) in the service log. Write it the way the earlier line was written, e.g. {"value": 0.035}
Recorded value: {"value": 0.375}
